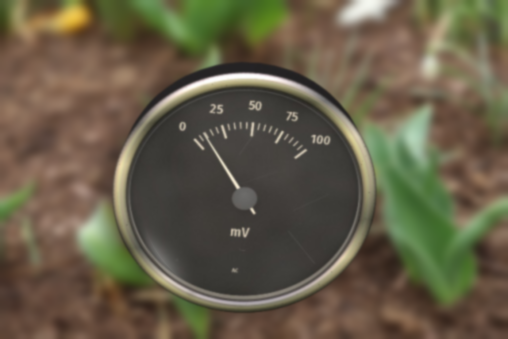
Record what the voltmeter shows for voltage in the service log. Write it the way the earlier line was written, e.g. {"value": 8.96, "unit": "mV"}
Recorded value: {"value": 10, "unit": "mV"}
